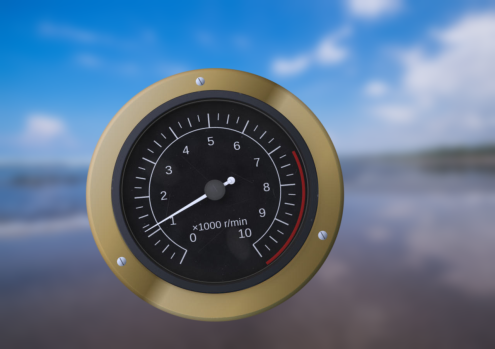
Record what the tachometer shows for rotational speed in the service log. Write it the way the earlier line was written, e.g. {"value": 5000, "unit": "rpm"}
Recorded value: {"value": 1125, "unit": "rpm"}
